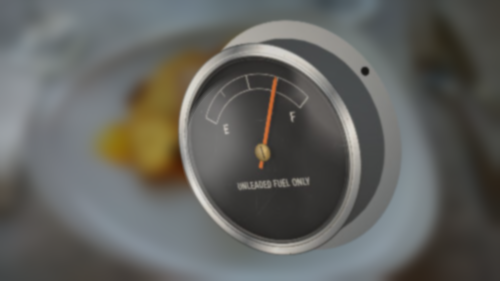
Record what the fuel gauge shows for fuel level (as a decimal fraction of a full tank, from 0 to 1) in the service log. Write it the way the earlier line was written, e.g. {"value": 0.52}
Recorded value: {"value": 0.75}
